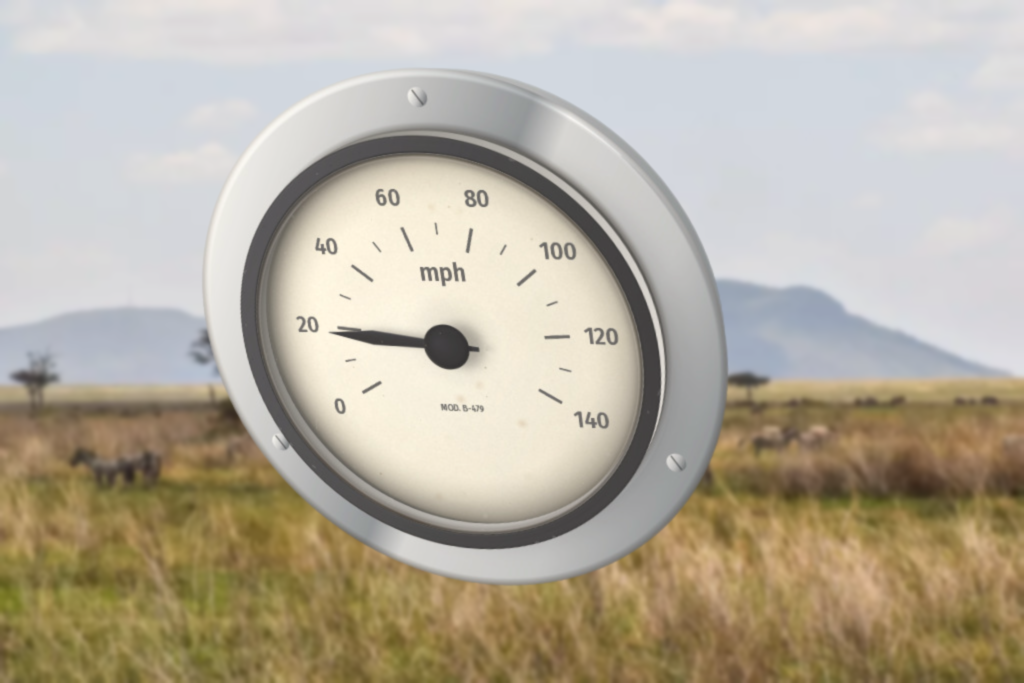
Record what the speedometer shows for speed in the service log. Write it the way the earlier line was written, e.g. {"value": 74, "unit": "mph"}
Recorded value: {"value": 20, "unit": "mph"}
